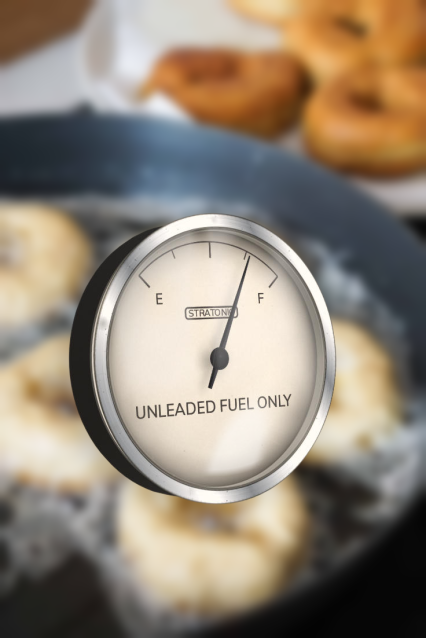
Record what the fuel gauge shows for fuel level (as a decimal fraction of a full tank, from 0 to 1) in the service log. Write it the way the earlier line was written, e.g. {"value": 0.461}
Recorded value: {"value": 0.75}
